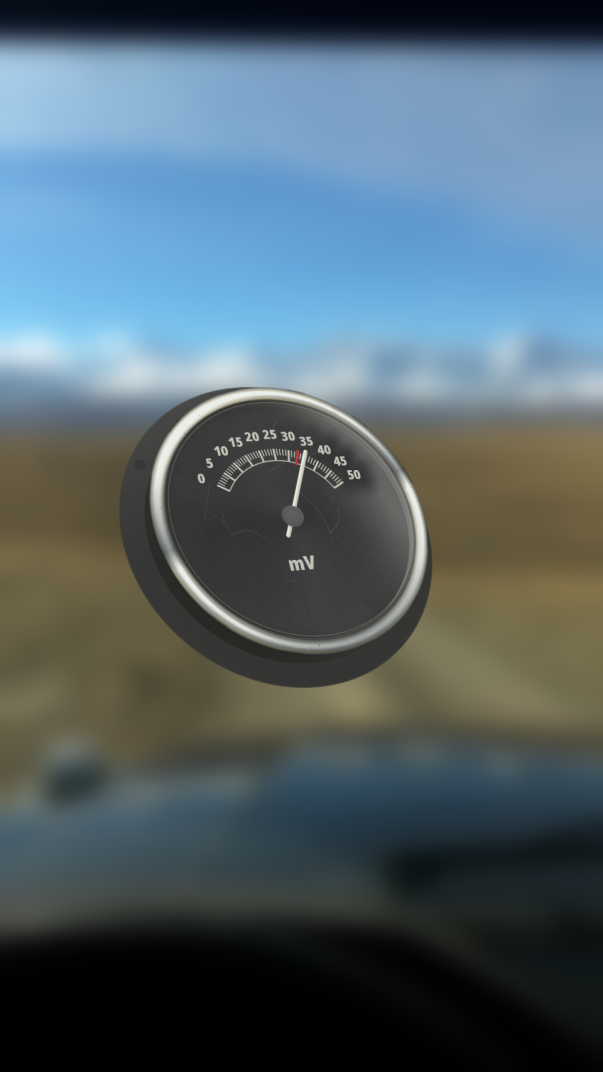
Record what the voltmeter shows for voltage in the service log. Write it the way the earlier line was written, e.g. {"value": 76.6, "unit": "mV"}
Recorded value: {"value": 35, "unit": "mV"}
